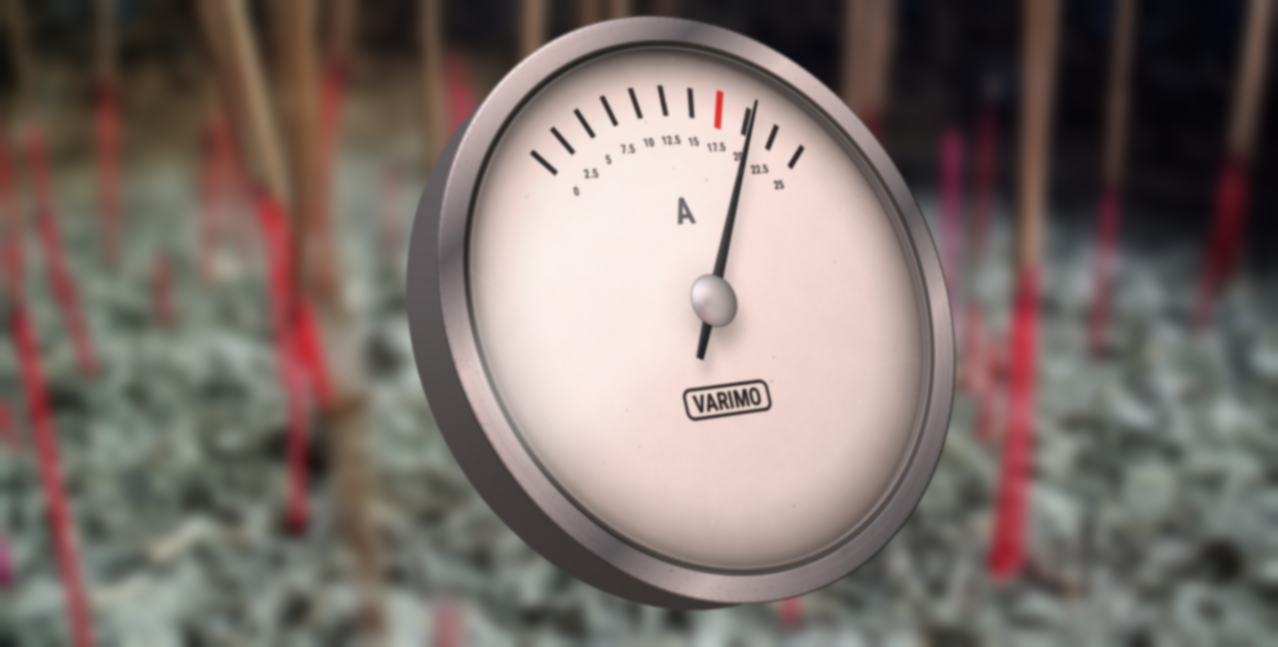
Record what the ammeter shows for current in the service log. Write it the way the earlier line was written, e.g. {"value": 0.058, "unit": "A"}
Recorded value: {"value": 20, "unit": "A"}
